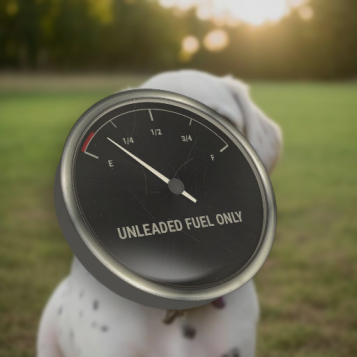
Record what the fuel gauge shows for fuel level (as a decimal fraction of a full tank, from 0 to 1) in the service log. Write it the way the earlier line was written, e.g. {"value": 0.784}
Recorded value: {"value": 0.125}
